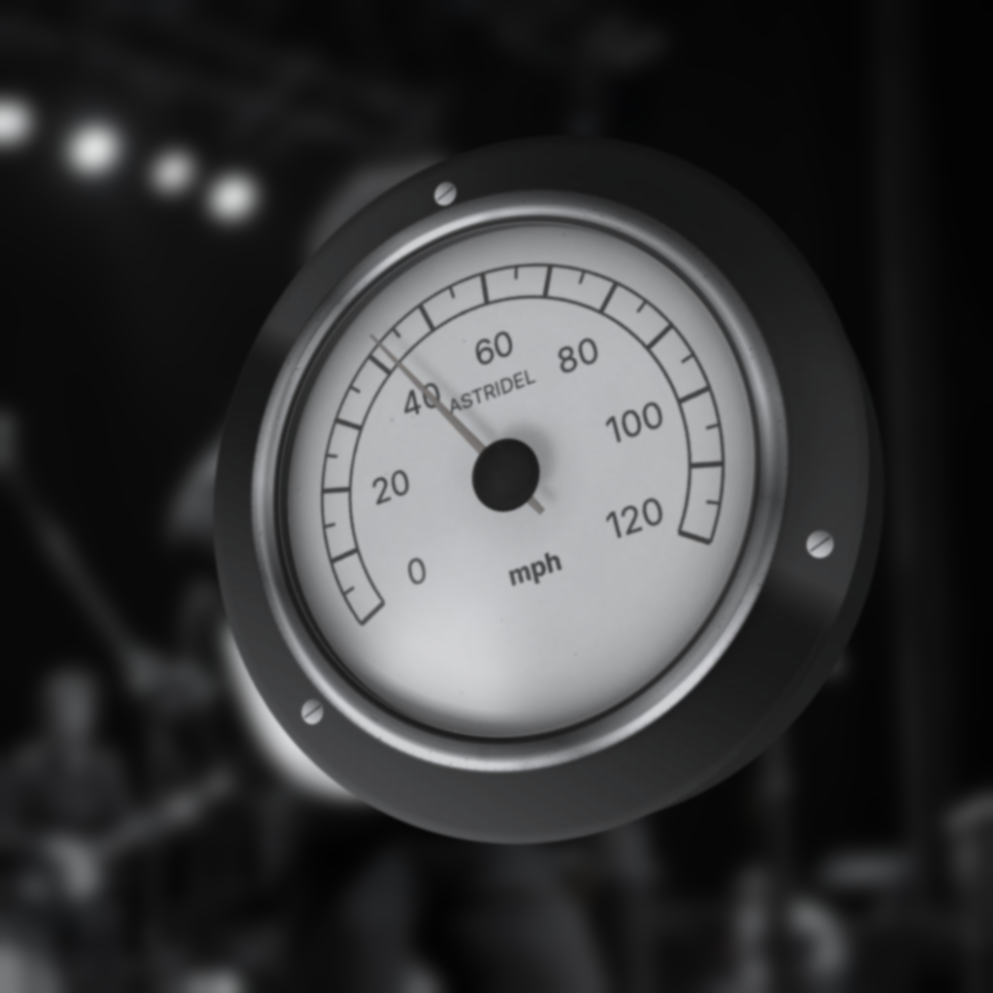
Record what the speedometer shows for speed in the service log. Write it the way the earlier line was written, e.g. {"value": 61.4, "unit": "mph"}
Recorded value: {"value": 42.5, "unit": "mph"}
